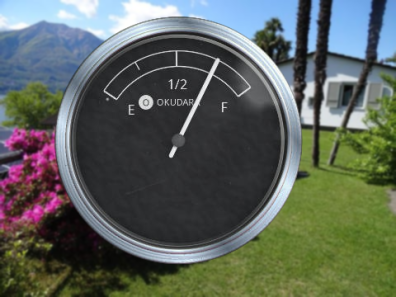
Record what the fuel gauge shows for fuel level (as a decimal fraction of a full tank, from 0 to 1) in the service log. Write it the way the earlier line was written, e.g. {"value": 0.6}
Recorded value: {"value": 0.75}
